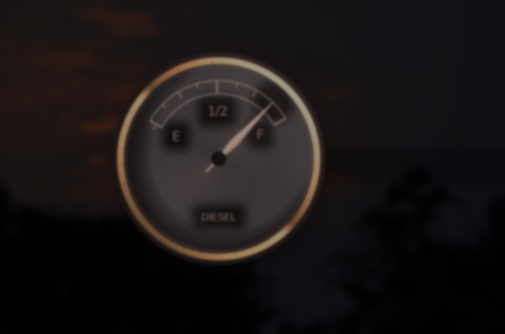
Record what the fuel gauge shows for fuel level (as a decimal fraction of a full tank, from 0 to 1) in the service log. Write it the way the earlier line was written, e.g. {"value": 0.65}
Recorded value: {"value": 0.875}
